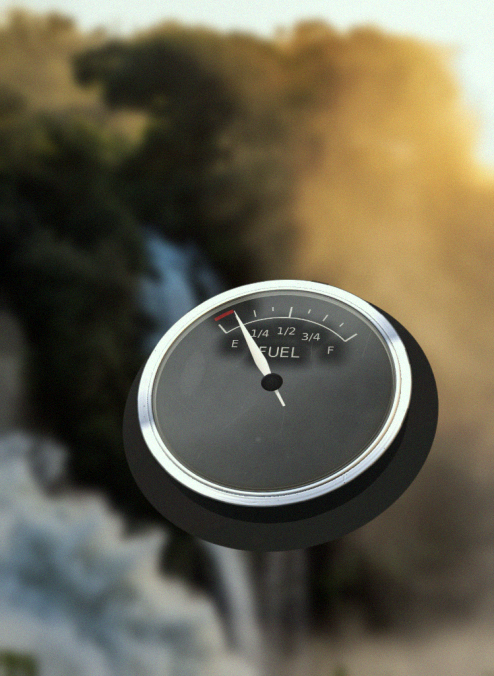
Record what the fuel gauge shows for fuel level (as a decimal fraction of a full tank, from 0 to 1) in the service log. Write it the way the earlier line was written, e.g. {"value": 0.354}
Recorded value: {"value": 0.125}
